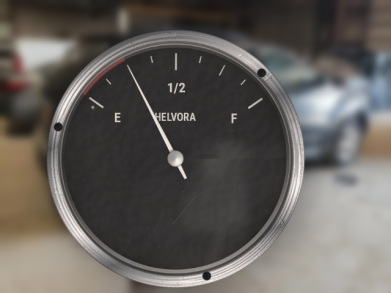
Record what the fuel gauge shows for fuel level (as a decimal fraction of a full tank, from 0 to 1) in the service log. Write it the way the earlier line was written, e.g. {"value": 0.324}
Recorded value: {"value": 0.25}
